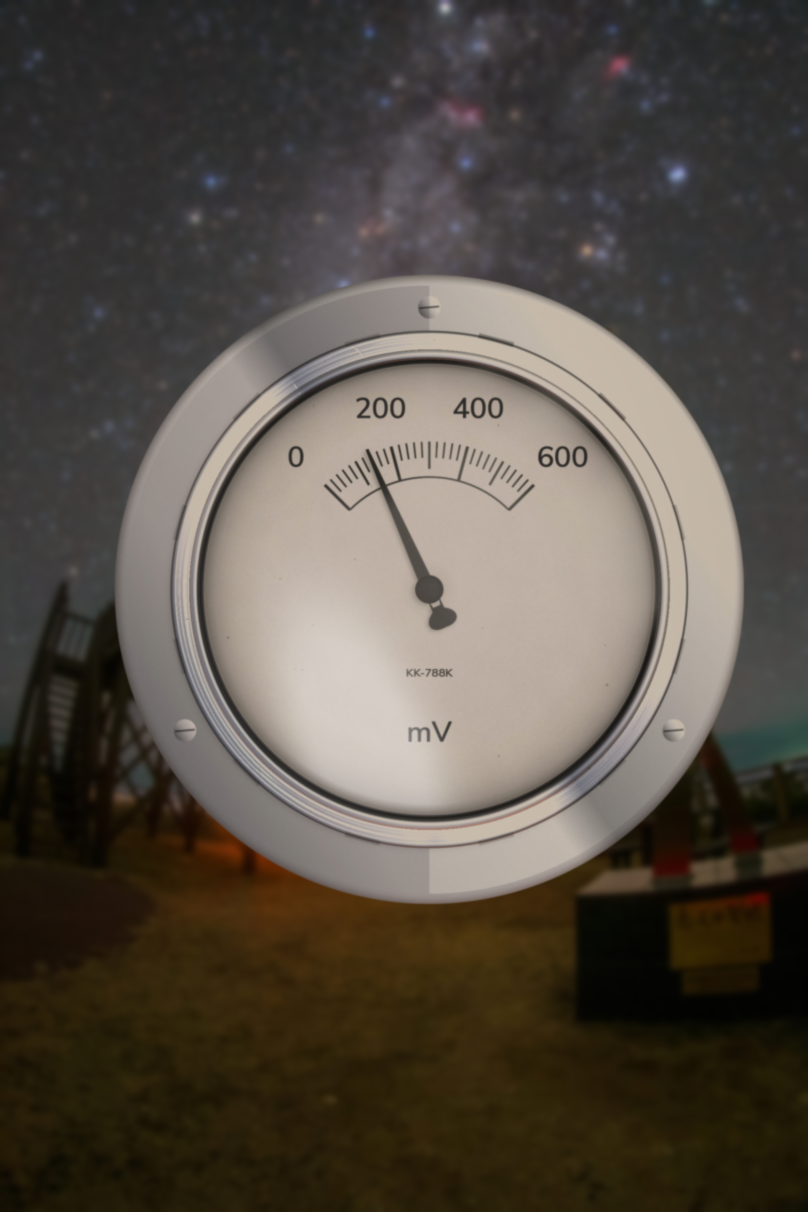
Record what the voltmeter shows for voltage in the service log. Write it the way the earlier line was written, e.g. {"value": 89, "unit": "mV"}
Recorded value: {"value": 140, "unit": "mV"}
